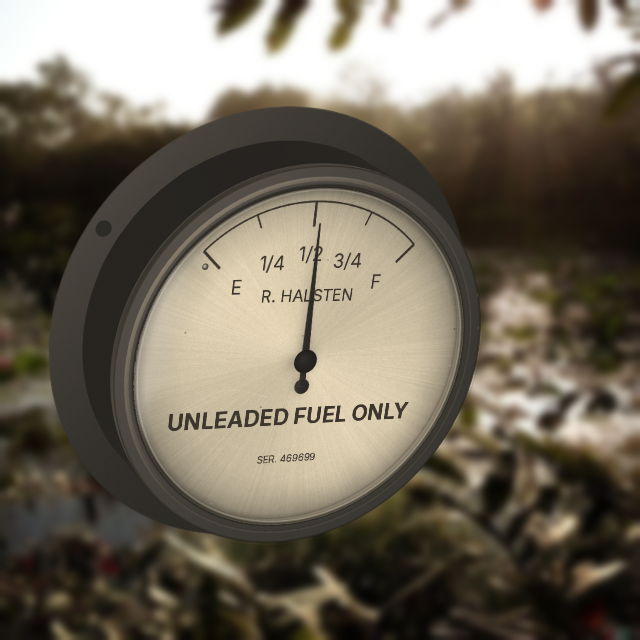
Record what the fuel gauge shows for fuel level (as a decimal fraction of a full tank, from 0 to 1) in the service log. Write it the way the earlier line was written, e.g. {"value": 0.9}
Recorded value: {"value": 0.5}
